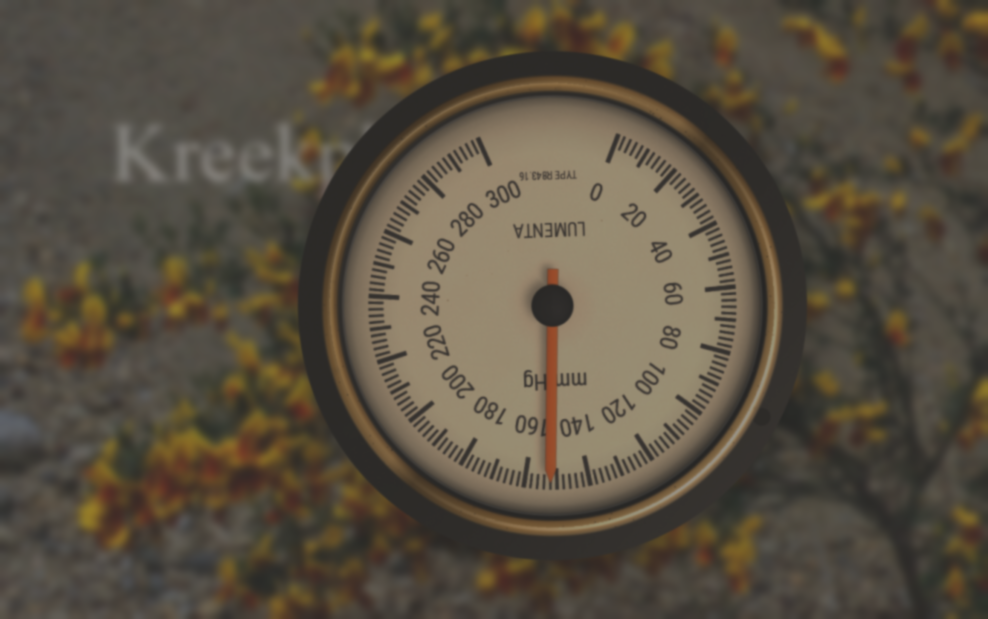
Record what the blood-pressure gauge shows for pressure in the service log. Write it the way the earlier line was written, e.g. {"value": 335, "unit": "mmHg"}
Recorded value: {"value": 152, "unit": "mmHg"}
